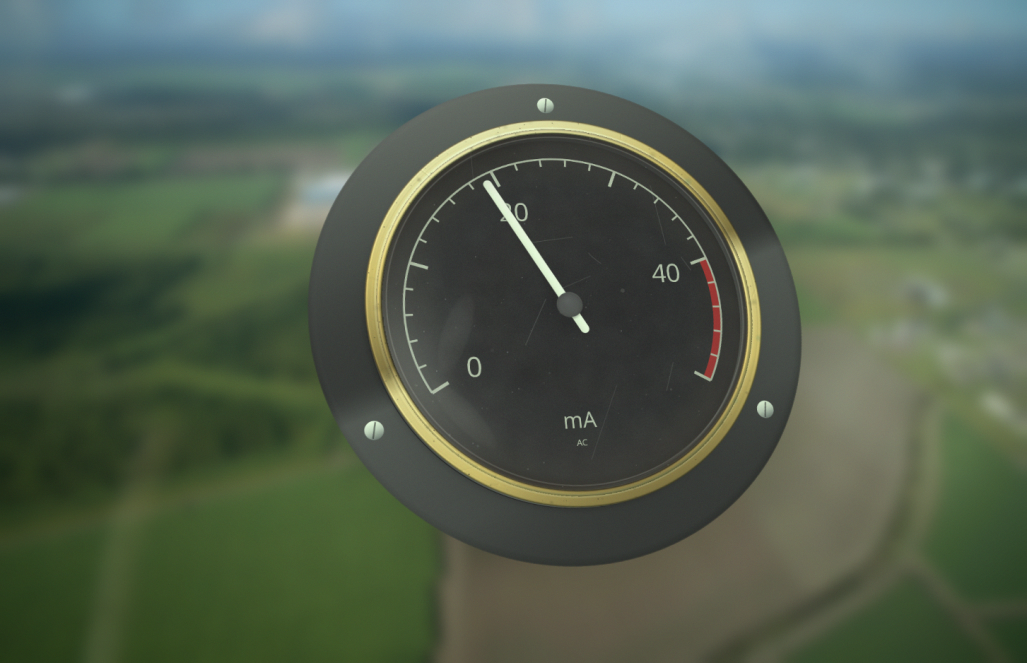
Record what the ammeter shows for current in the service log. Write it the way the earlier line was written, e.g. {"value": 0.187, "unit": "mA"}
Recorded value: {"value": 19, "unit": "mA"}
